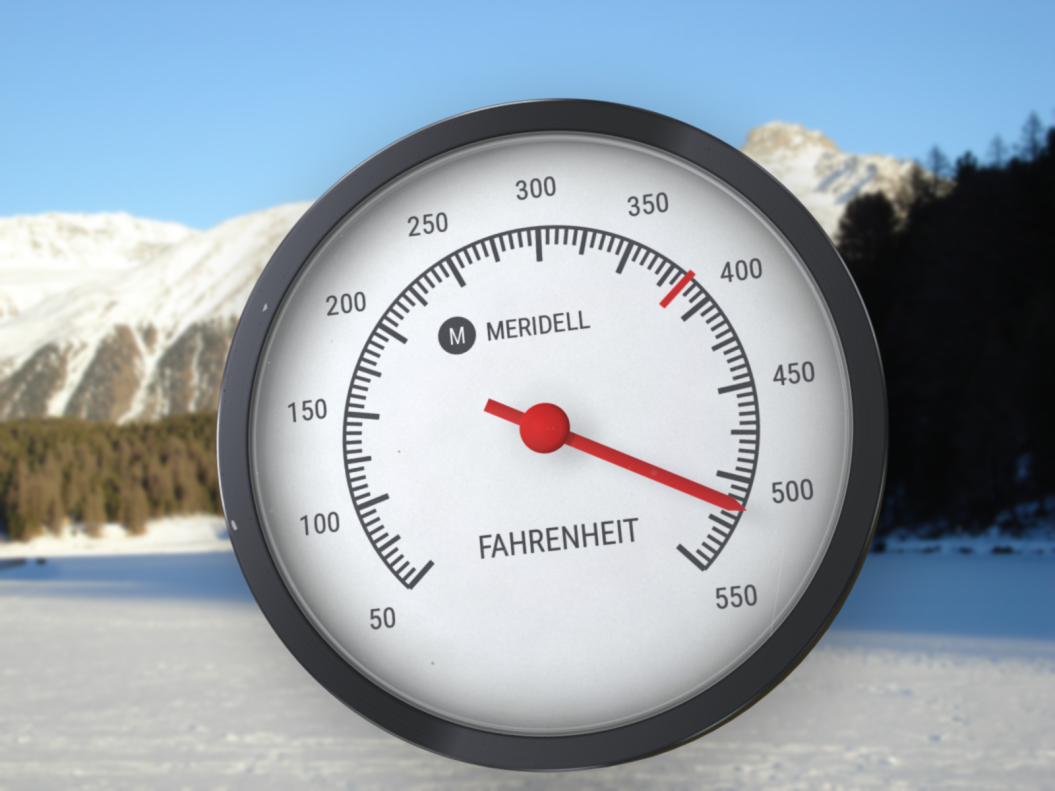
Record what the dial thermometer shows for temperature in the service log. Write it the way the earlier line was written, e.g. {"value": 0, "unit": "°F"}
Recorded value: {"value": 515, "unit": "°F"}
